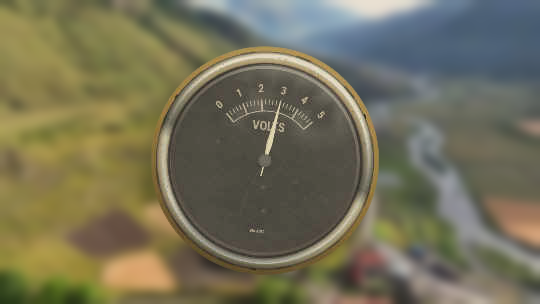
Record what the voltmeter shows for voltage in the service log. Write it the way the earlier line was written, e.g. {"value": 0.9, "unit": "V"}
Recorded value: {"value": 3, "unit": "V"}
